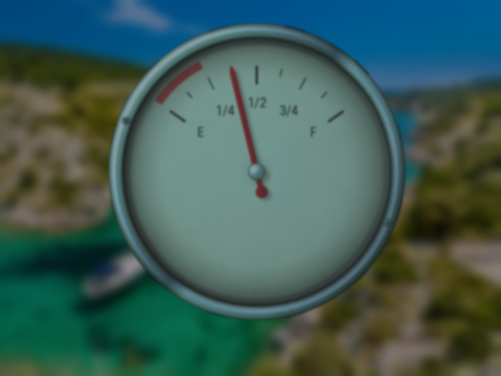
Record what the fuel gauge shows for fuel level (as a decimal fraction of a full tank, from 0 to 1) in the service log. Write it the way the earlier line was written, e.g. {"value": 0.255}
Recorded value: {"value": 0.375}
